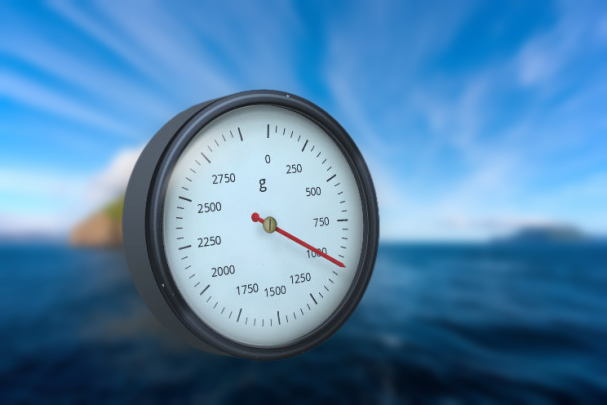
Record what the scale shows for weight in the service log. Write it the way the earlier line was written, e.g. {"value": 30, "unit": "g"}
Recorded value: {"value": 1000, "unit": "g"}
